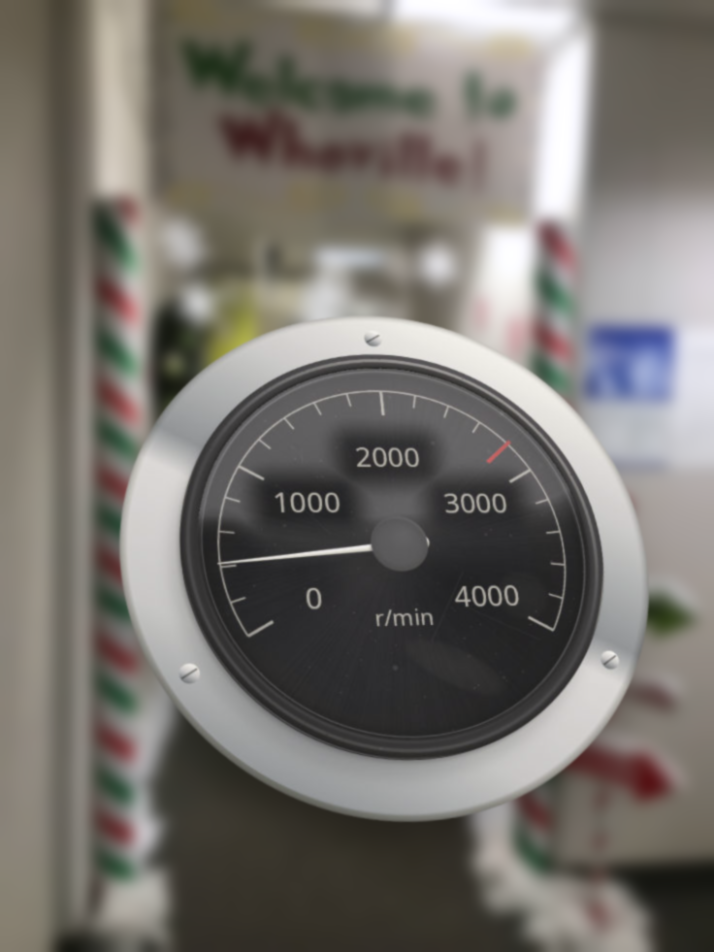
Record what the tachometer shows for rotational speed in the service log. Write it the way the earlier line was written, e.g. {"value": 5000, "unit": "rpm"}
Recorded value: {"value": 400, "unit": "rpm"}
